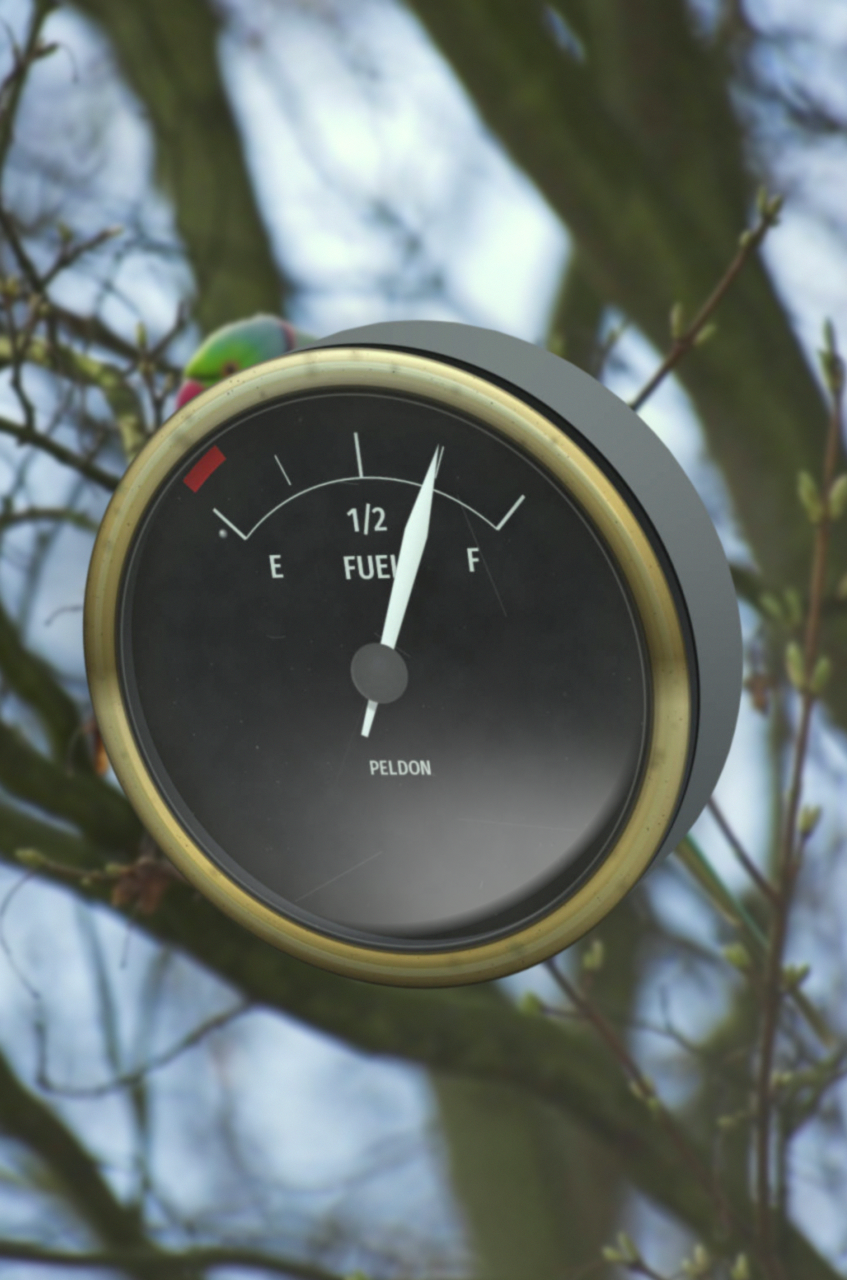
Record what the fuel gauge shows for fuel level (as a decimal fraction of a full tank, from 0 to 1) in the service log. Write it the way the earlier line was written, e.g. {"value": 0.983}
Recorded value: {"value": 0.75}
